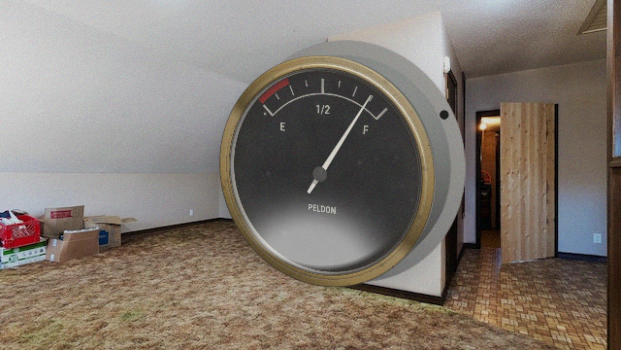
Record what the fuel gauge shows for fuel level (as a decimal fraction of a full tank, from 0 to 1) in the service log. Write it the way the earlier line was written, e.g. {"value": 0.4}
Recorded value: {"value": 0.875}
